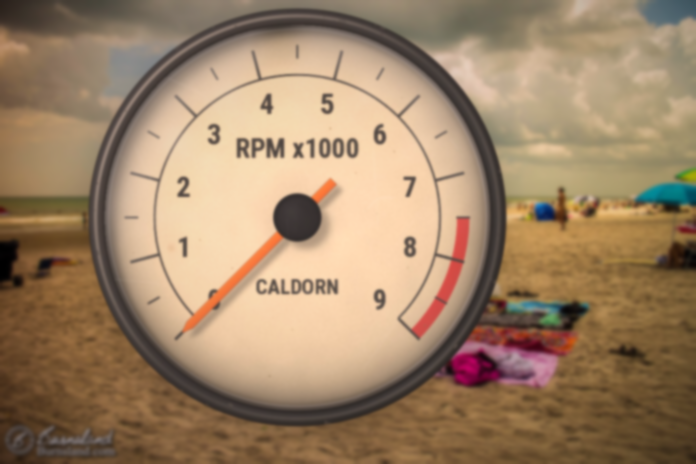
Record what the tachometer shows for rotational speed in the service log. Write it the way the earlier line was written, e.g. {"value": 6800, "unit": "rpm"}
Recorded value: {"value": 0, "unit": "rpm"}
